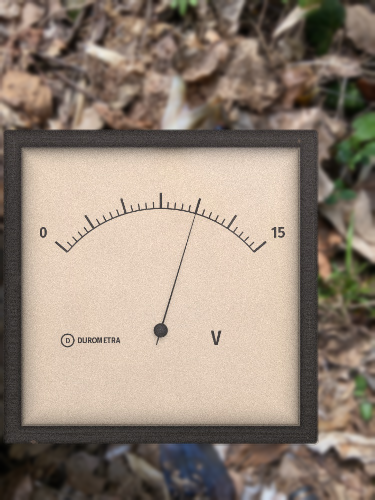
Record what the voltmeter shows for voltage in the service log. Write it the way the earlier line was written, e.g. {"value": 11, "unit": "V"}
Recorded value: {"value": 10, "unit": "V"}
